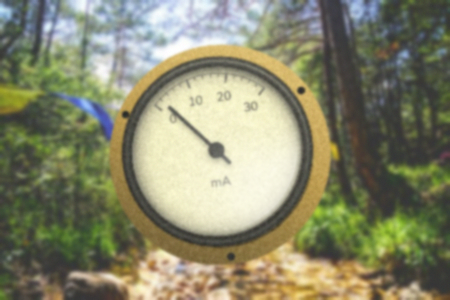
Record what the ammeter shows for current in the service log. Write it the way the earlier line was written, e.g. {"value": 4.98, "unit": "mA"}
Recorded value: {"value": 2, "unit": "mA"}
